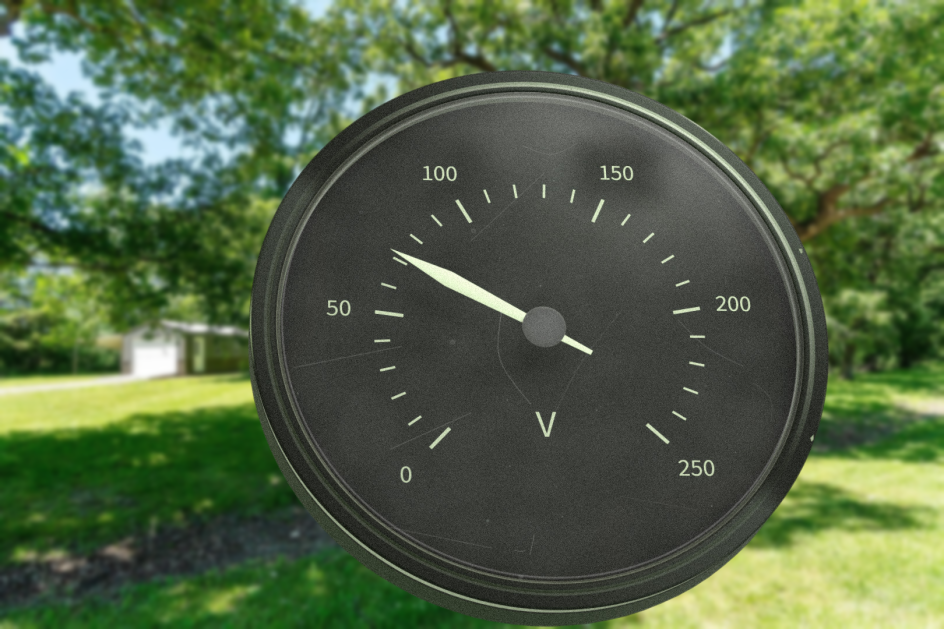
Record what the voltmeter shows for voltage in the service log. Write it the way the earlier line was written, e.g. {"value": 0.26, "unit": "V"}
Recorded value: {"value": 70, "unit": "V"}
